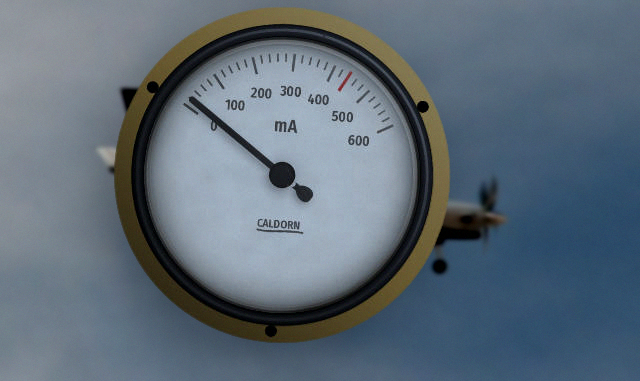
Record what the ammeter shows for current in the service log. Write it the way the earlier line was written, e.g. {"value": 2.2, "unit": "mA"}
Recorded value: {"value": 20, "unit": "mA"}
